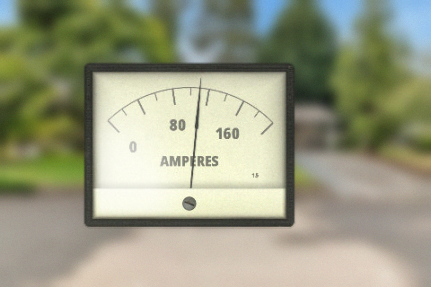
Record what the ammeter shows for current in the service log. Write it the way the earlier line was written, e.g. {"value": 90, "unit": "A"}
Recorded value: {"value": 110, "unit": "A"}
